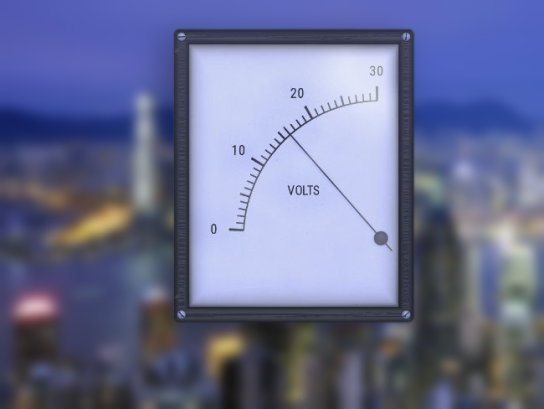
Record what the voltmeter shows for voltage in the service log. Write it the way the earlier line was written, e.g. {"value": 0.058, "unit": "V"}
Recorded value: {"value": 16, "unit": "V"}
